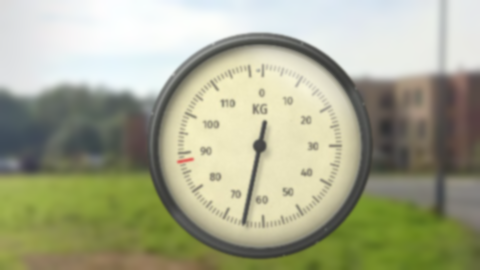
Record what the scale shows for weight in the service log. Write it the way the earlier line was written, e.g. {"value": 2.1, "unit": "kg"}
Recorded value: {"value": 65, "unit": "kg"}
